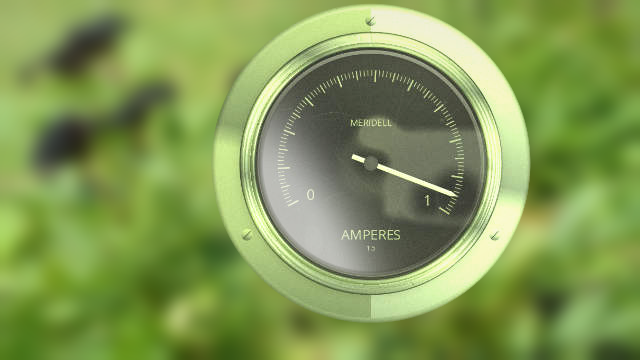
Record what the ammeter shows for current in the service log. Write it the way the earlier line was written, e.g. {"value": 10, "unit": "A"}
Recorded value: {"value": 0.95, "unit": "A"}
